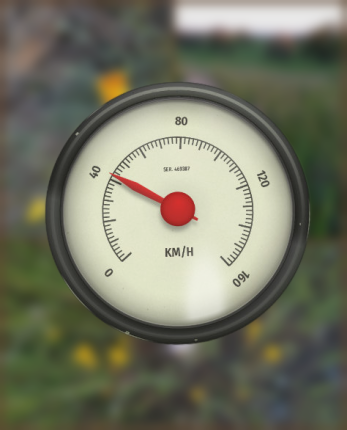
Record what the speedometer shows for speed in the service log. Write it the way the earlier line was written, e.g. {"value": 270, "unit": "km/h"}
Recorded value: {"value": 42, "unit": "km/h"}
